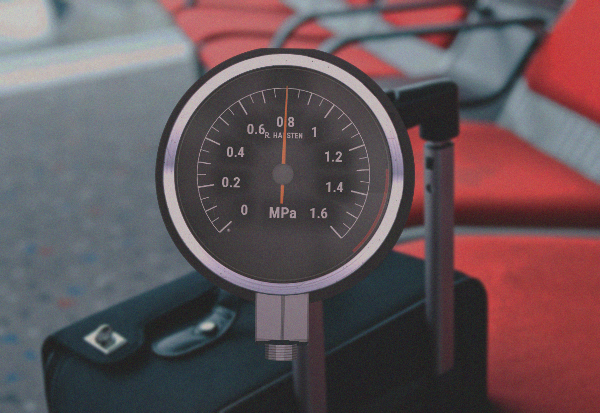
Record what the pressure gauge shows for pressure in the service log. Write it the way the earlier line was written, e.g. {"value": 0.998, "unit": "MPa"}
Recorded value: {"value": 0.8, "unit": "MPa"}
